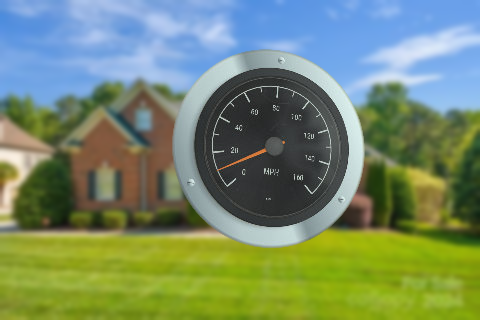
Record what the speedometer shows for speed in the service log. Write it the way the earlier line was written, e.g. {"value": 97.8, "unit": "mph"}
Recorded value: {"value": 10, "unit": "mph"}
